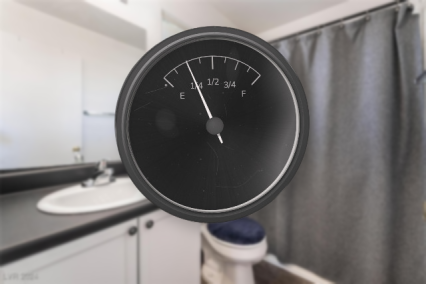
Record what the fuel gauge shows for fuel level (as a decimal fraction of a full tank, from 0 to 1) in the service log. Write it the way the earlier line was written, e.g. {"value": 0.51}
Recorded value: {"value": 0.25}
